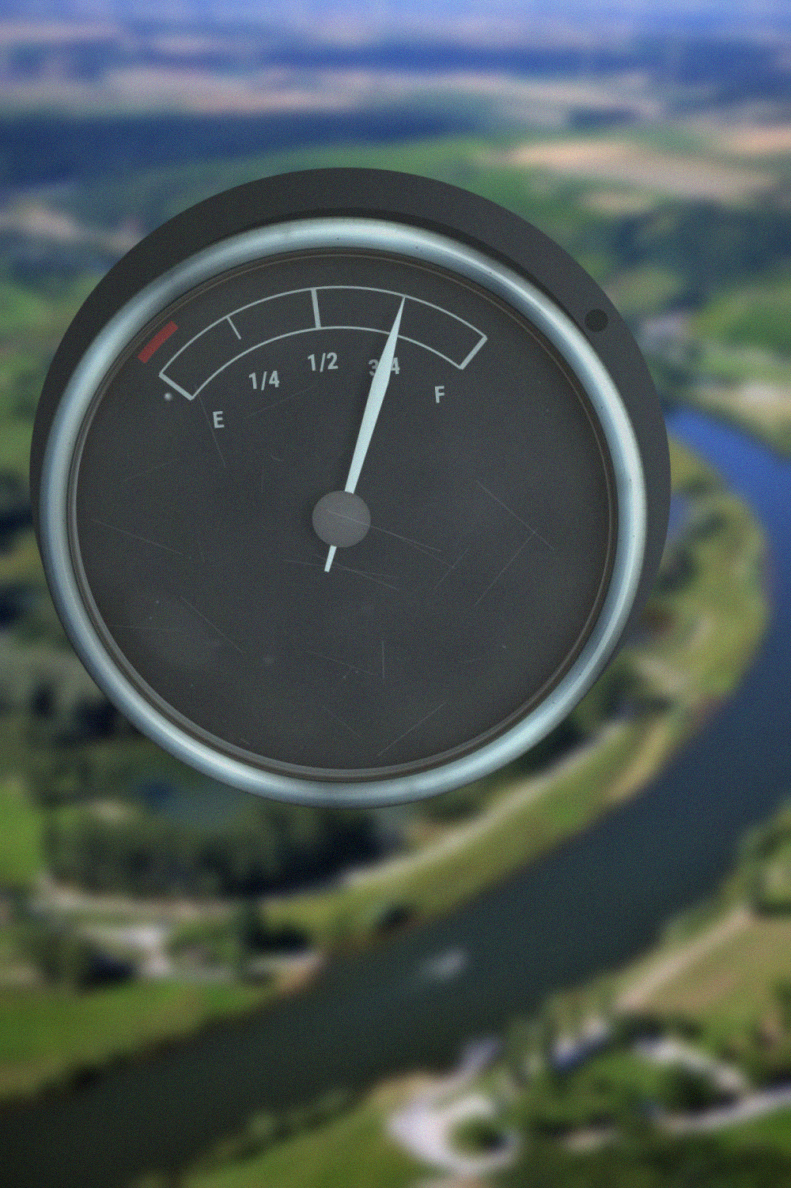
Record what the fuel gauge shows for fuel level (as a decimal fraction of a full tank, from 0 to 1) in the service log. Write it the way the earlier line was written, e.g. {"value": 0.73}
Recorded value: {"value": 0.75}
